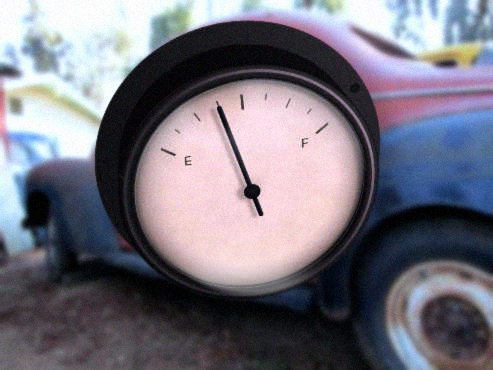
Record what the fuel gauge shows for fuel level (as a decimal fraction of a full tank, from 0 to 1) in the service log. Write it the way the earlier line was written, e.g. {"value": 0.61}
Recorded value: {"value": 0.375}
